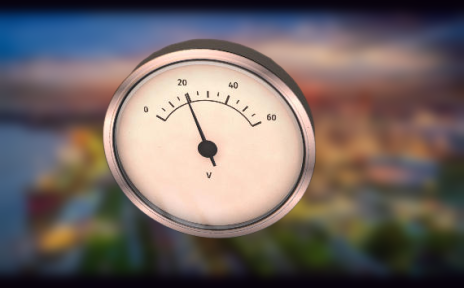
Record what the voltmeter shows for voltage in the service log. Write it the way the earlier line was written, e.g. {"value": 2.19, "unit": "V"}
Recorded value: {"value": 20, "unit": "V"}
